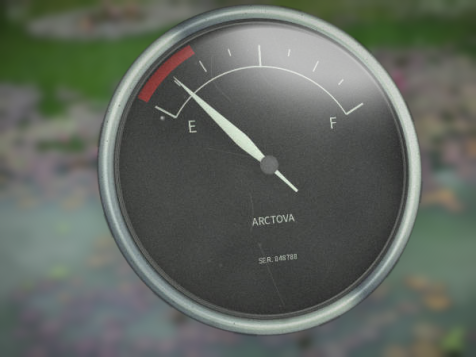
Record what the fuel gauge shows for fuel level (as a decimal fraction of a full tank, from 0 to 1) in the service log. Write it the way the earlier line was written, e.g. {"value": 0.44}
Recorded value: {"value": 0.125}
